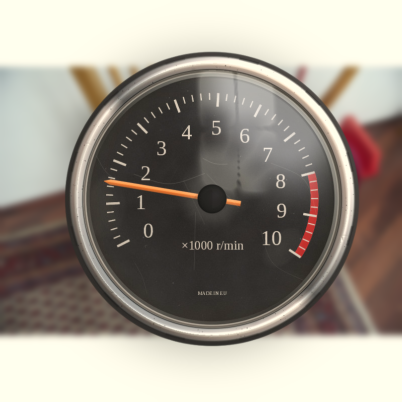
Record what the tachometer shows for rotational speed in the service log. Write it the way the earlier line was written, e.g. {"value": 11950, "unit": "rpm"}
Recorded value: {"value": 1500, "unit": "rpm"}
